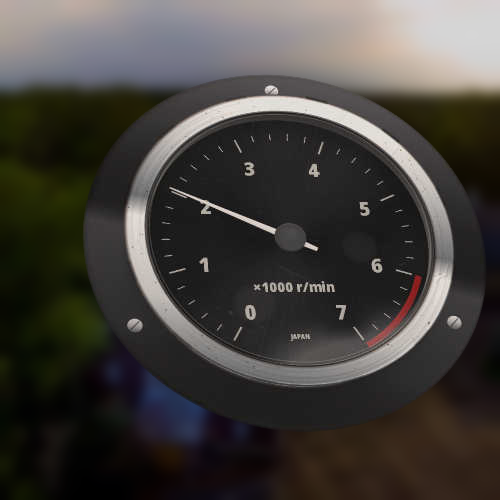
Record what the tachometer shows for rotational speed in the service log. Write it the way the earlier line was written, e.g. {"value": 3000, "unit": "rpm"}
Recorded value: {"value": 2000, "unit": "rpm"}
